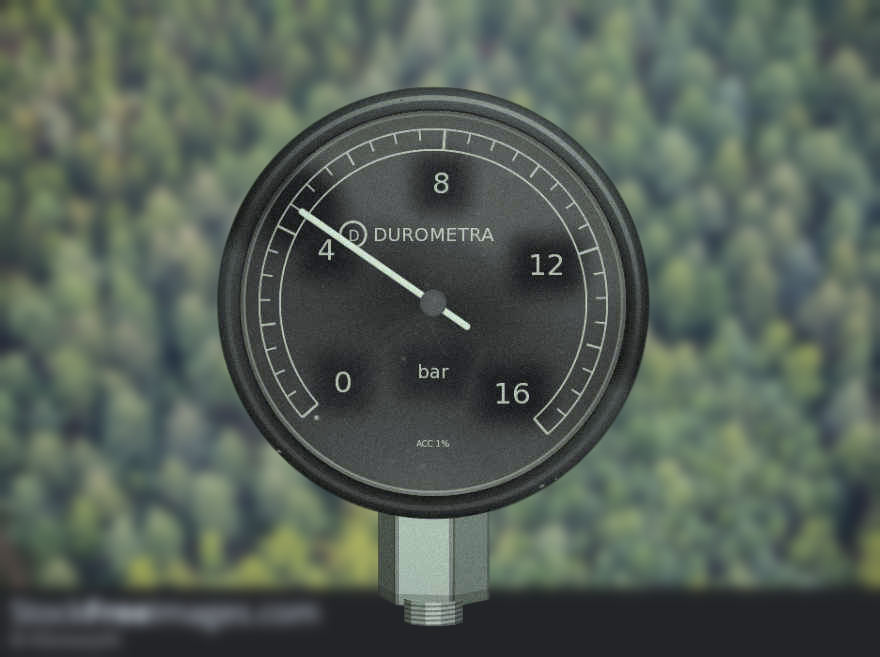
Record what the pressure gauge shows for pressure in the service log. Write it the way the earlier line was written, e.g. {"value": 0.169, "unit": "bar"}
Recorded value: {"value": 4.5, "unit": "bar"}
